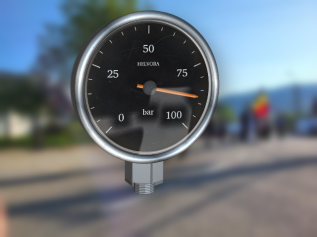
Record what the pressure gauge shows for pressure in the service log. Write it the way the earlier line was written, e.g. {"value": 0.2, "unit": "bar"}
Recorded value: {"value": 87.5, "unit": "bar"}
